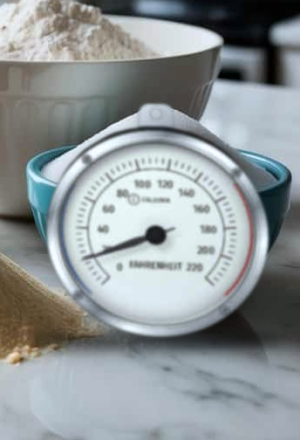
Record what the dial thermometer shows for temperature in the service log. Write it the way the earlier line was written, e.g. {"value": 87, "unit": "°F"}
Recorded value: {"value": 20, "unit": "°F"}
